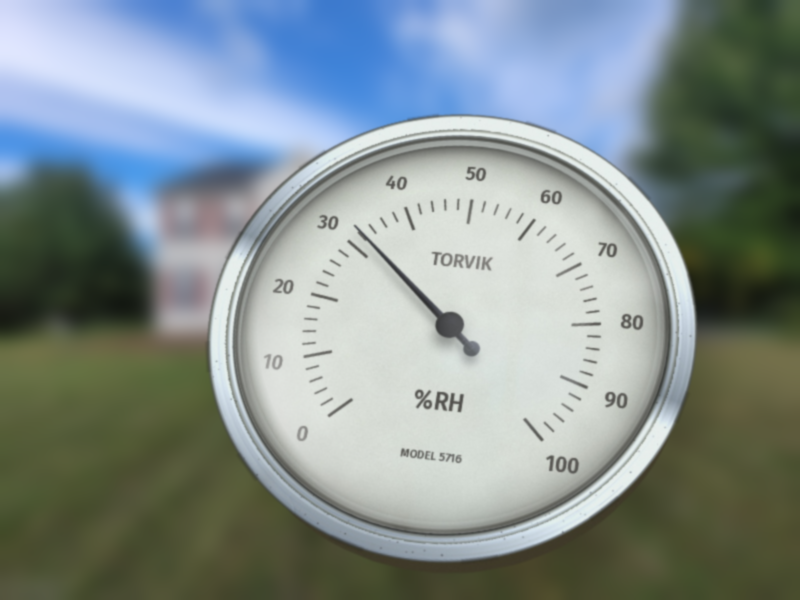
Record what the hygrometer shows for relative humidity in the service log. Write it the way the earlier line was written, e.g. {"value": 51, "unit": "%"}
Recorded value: {"value": 32, "unit": "%"}
